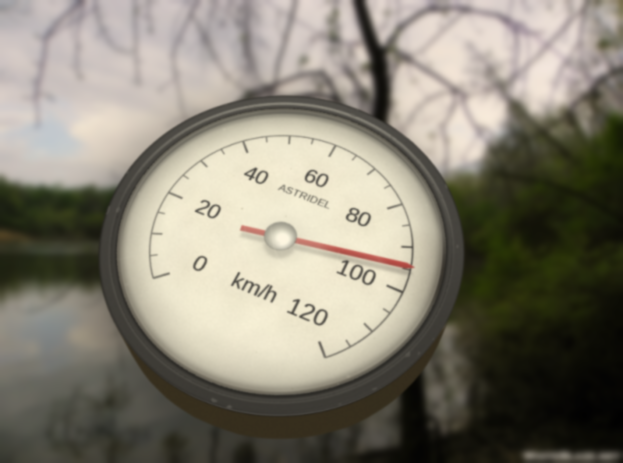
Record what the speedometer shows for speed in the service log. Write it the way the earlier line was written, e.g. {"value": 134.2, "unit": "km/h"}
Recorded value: {"value": 95, "unit": "km/h"}
